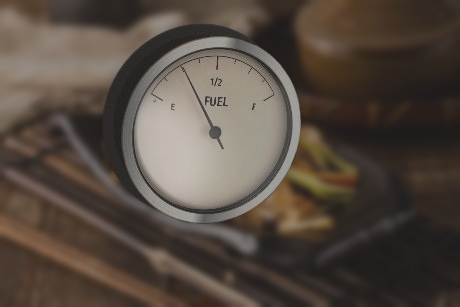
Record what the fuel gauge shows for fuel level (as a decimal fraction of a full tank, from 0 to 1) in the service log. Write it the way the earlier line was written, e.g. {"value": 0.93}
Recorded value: {"value": 0.25}
